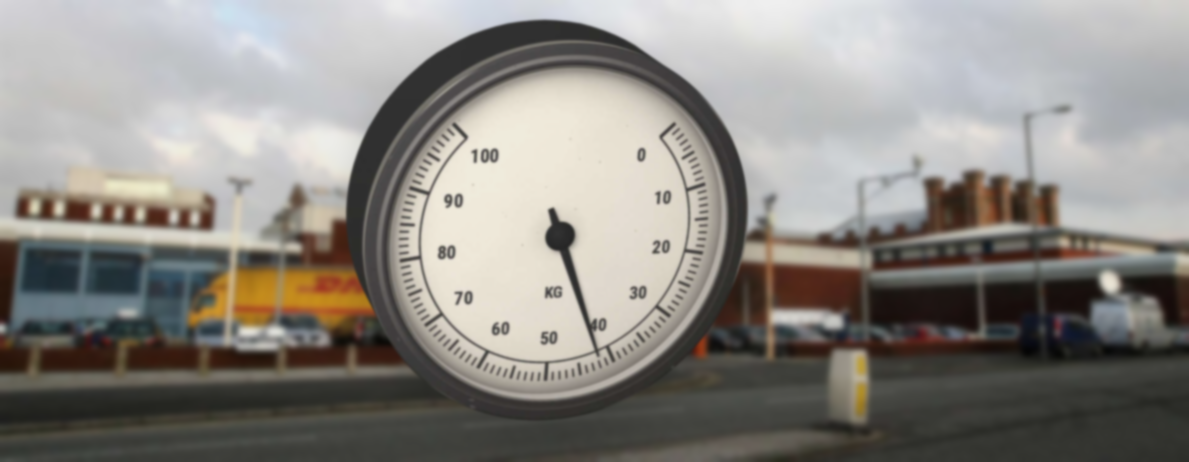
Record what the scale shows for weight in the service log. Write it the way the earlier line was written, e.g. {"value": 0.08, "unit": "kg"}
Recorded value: {"value": 42, "unit": "kg"}
